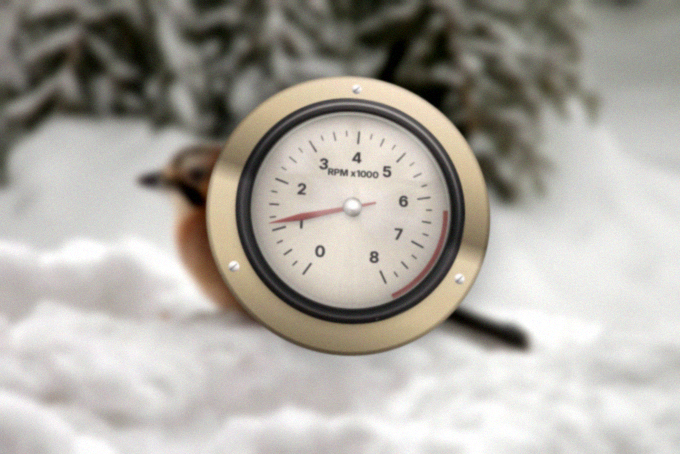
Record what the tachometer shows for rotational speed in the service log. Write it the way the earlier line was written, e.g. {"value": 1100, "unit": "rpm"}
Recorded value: {"value": 1125, "unit": "rpm"}
